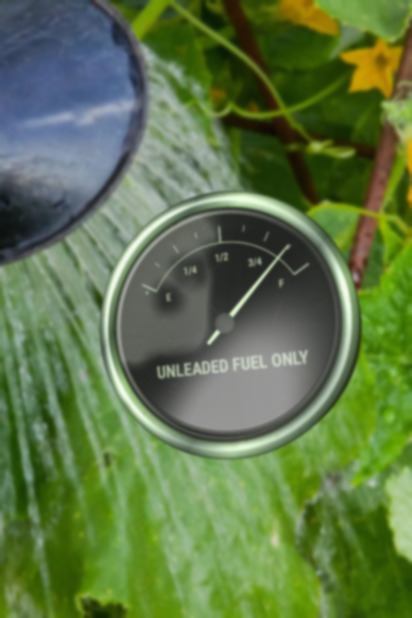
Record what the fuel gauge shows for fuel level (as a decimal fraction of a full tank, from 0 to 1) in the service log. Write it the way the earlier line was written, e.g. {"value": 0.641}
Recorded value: {"value": 0.875}
